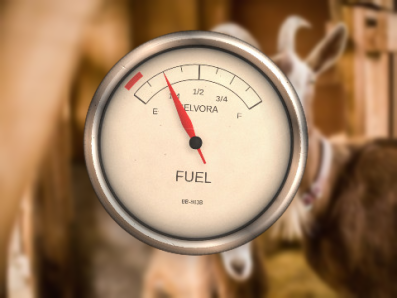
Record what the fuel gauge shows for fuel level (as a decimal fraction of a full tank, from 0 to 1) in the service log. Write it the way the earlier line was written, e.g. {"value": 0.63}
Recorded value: {"value": 0.25}
